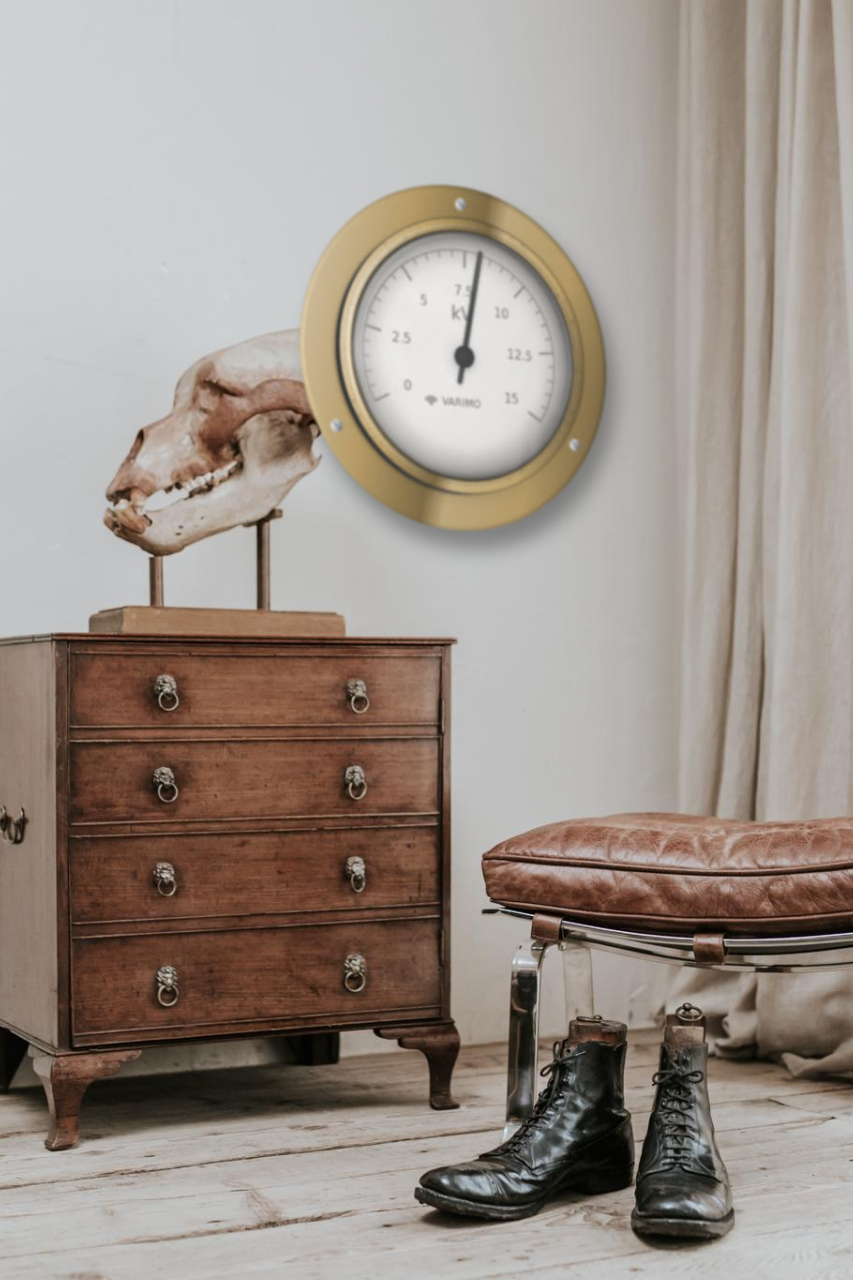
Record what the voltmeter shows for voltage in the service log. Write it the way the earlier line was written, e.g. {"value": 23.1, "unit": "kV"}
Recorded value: {"value": 8, "unit": "kV"}
